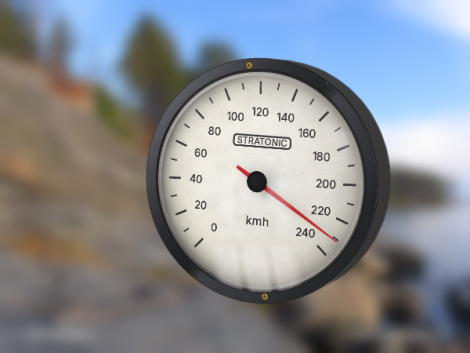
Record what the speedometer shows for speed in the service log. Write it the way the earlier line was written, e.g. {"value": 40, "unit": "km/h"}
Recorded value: {"value": 230, "unit": "km/h"}
